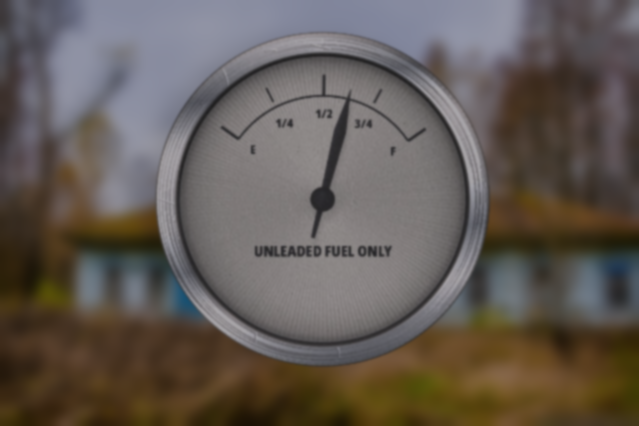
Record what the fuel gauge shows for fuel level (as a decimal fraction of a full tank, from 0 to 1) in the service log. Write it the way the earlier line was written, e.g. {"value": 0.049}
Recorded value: {"value": 0.625}
